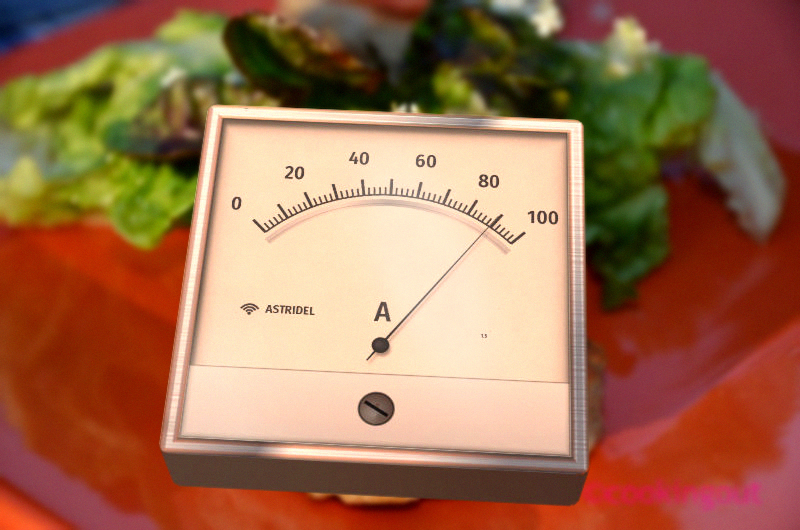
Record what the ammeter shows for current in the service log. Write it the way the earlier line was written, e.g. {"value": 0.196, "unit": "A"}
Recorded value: {"value": 90, "unit": "A"}
